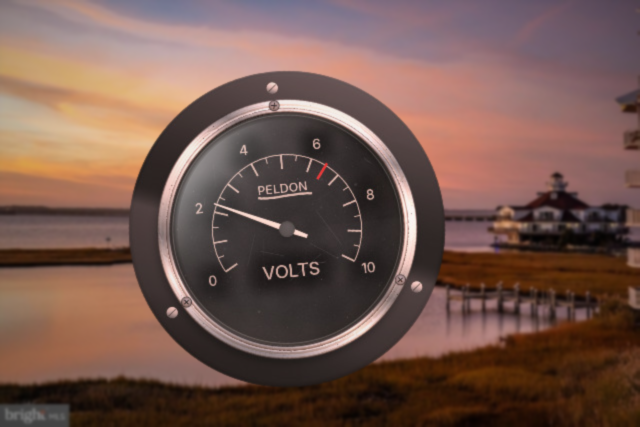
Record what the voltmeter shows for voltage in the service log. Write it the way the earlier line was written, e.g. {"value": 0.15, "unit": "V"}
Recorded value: {"value": 2.25, "unit": "V"}
